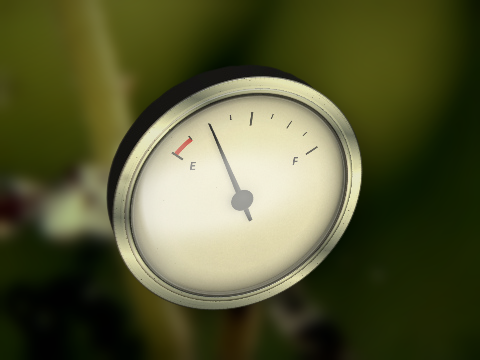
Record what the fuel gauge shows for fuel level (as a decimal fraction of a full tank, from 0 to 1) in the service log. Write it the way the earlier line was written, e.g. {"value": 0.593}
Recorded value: {"value": 0.25}
